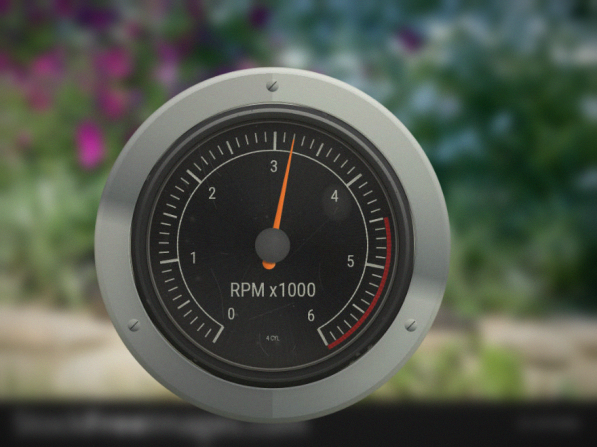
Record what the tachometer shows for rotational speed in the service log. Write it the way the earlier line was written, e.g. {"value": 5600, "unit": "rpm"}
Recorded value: {"value": 3200, "unit": "rpm"}
